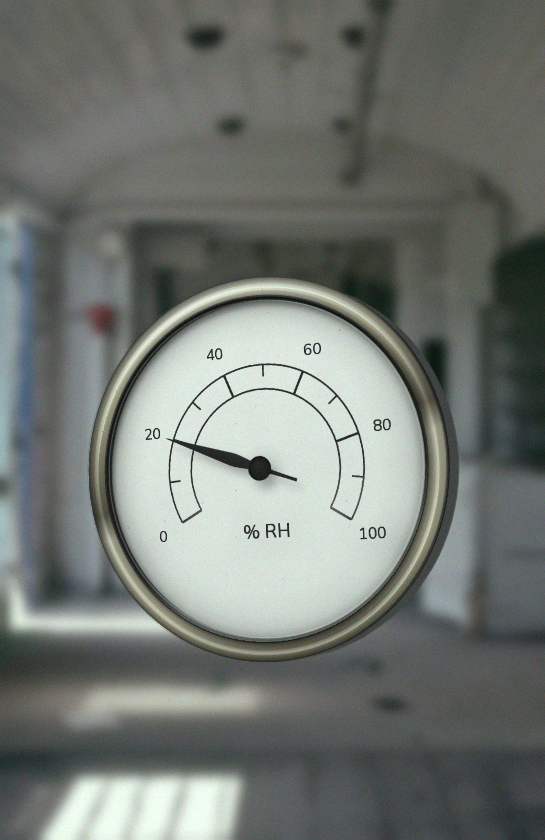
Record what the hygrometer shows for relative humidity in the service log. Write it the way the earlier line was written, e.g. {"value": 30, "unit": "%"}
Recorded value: {"value": 20, "unit": "%"}
